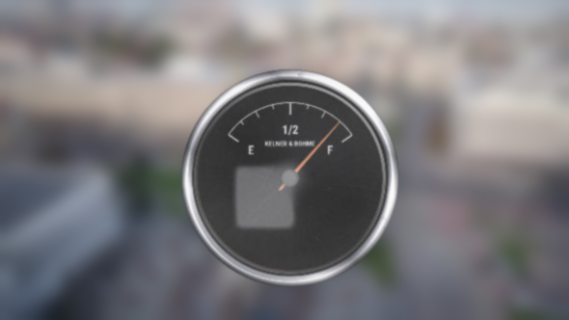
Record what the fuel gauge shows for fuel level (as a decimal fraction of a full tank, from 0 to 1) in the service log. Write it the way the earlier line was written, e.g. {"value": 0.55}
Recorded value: {"value": 0.875}
